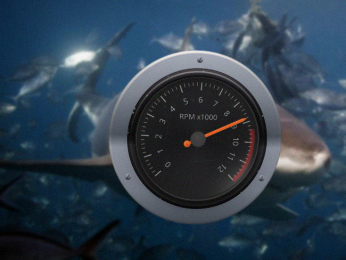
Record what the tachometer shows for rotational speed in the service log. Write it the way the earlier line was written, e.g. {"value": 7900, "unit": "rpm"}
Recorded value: {"value": 8800, "unit": "rpm"}
